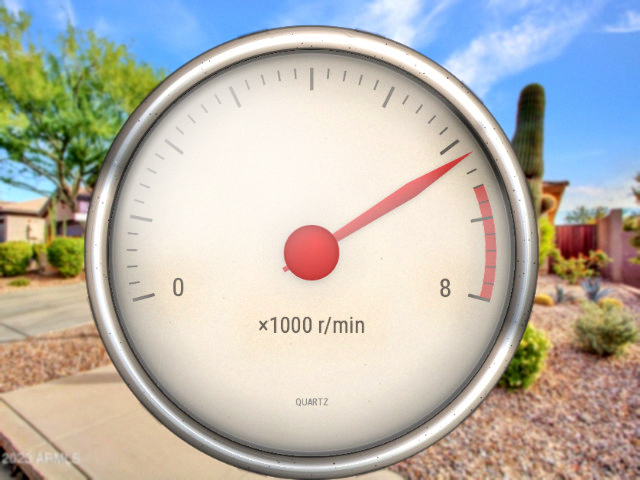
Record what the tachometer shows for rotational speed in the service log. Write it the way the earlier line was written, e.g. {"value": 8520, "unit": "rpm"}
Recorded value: {"value": 6200, "unit": "rpm"}
